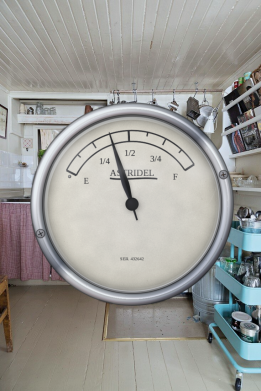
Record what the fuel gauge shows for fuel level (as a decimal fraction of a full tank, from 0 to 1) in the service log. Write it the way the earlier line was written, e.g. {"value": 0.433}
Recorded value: {"value": 0.375}
